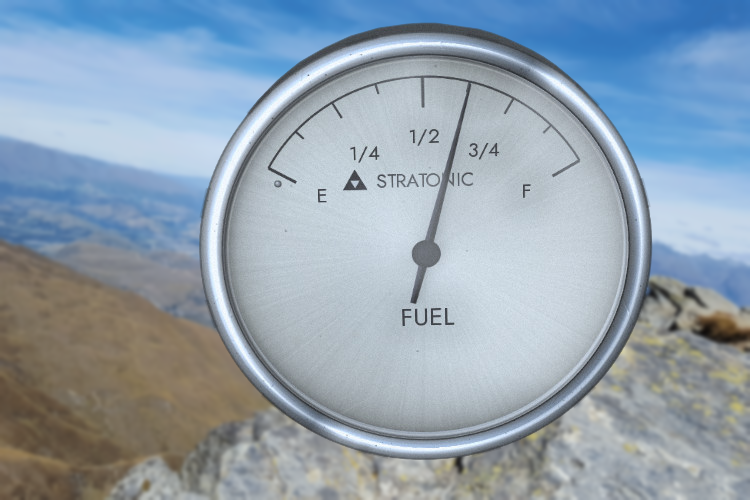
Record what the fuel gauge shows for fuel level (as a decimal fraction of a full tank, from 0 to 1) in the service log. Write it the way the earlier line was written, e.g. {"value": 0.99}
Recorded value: {"value": 0.625}
